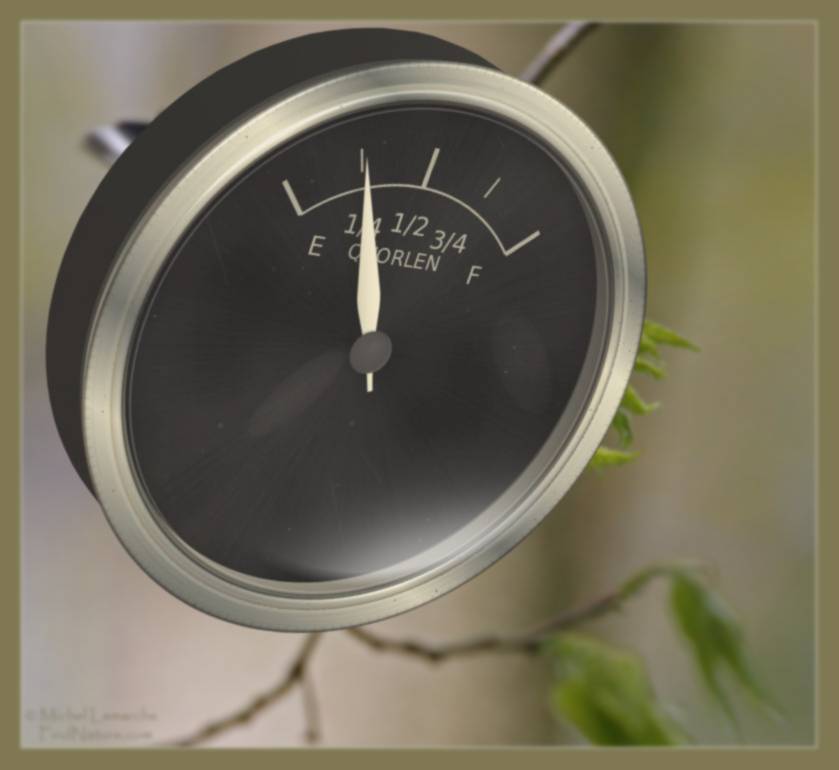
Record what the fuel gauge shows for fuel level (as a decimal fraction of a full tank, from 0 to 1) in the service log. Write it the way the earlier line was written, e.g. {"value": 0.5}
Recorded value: {"value": 0.25}
